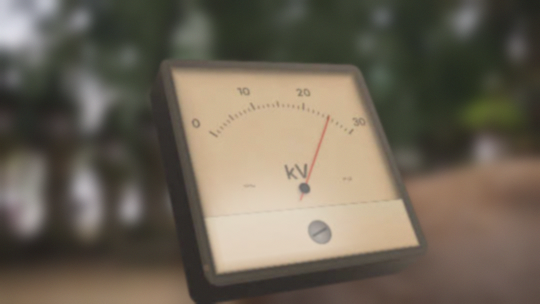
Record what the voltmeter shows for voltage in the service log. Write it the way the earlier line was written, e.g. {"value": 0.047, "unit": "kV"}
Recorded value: {"value": 25, "unit": "kV"}
